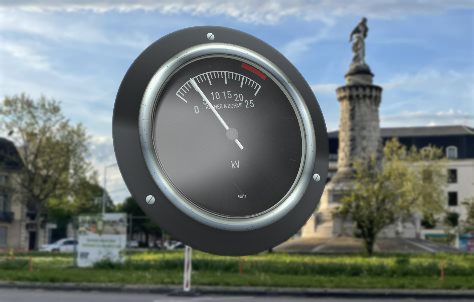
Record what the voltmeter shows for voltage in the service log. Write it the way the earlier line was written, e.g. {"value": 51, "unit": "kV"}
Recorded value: {"value": 5, "unit": "kV"}
